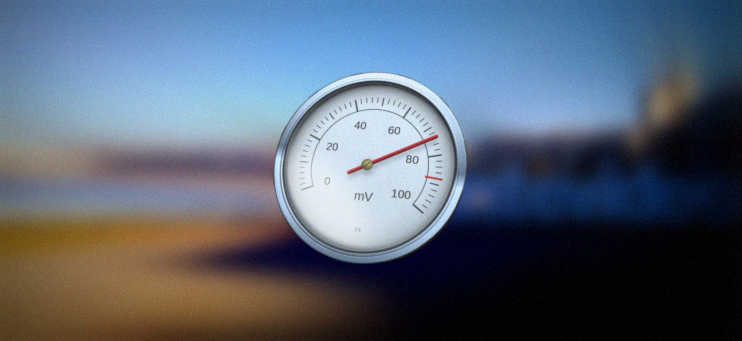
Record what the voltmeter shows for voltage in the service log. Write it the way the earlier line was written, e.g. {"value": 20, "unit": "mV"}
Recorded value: {"value": 74, "unit": "mV"}
